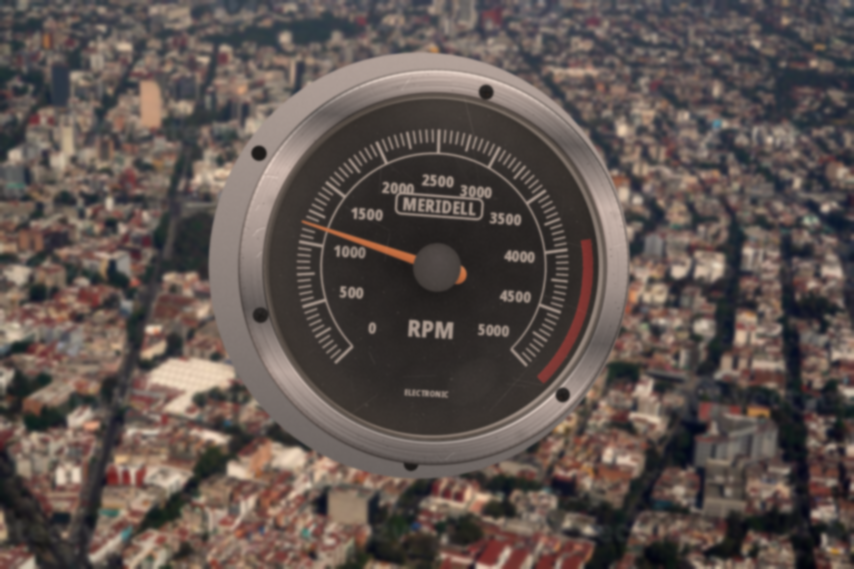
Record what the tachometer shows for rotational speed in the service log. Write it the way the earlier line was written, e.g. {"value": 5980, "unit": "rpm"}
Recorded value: {"value": 1150, "unit": "rpm"}
